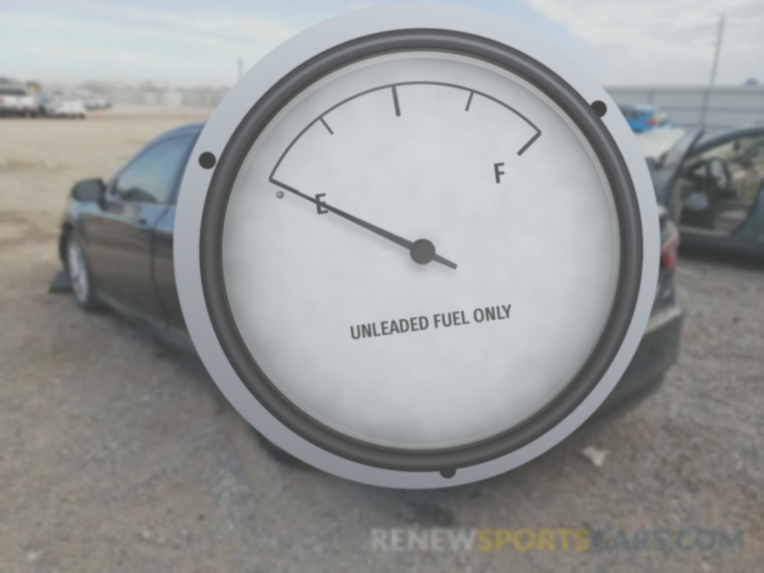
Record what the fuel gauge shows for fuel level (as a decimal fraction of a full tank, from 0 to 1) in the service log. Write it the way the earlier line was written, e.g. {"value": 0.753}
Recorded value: {"value": 0}
